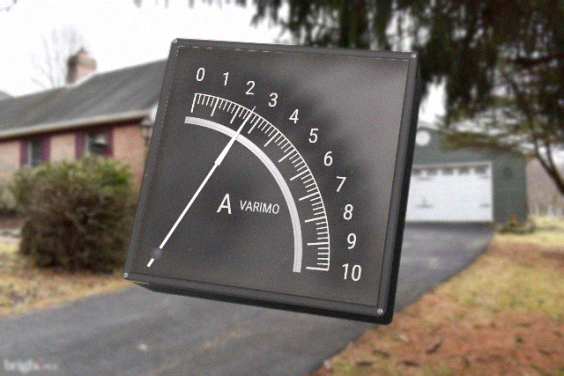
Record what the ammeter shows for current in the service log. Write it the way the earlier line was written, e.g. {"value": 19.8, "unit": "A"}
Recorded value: {"value": 2.6, "unit": "A"}
